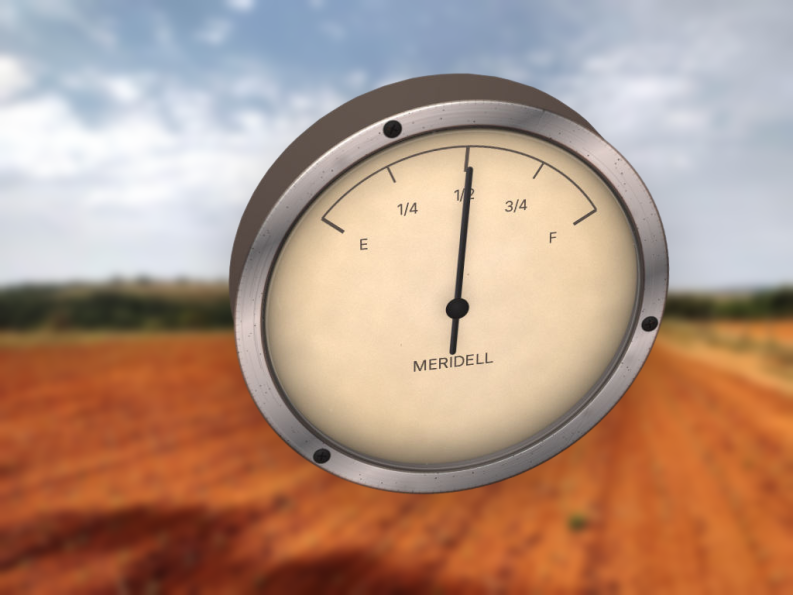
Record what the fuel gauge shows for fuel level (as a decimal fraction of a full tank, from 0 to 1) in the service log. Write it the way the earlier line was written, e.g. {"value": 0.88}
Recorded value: {"value": 0.5}
